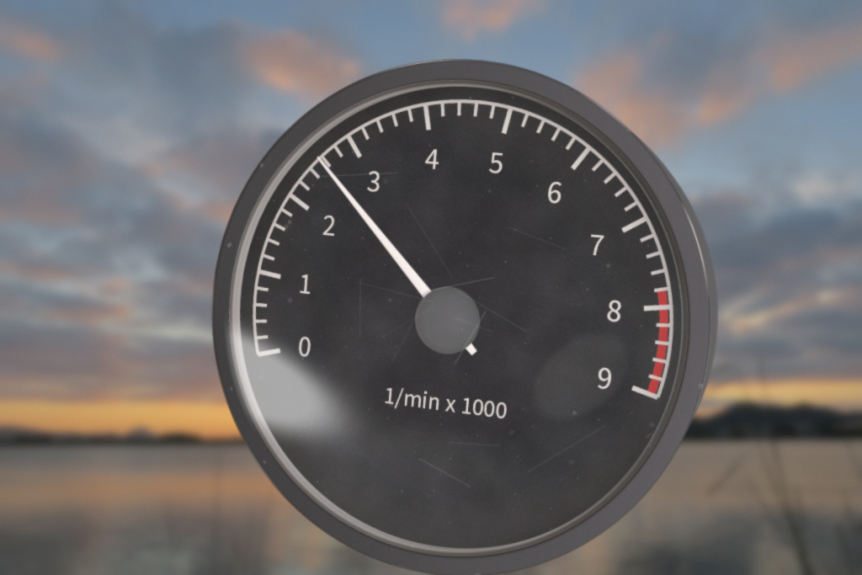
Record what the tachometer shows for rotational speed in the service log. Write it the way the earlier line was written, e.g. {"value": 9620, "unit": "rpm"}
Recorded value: {"value": 2600, "unit": "rpm"}
